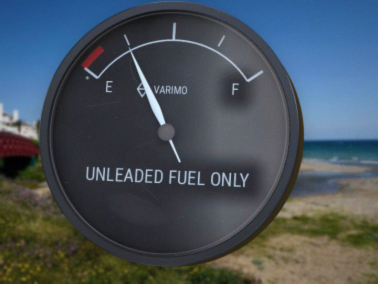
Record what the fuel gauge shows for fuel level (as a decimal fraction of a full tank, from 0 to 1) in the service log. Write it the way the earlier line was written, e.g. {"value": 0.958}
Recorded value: {"value": 0.25}
